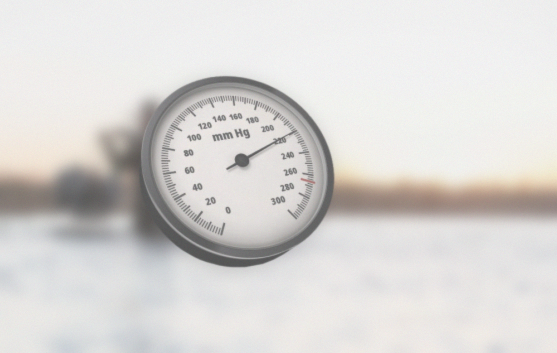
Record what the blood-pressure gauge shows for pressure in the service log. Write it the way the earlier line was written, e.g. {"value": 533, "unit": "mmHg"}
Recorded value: {"value": 220, "unit": "mmHg"}
